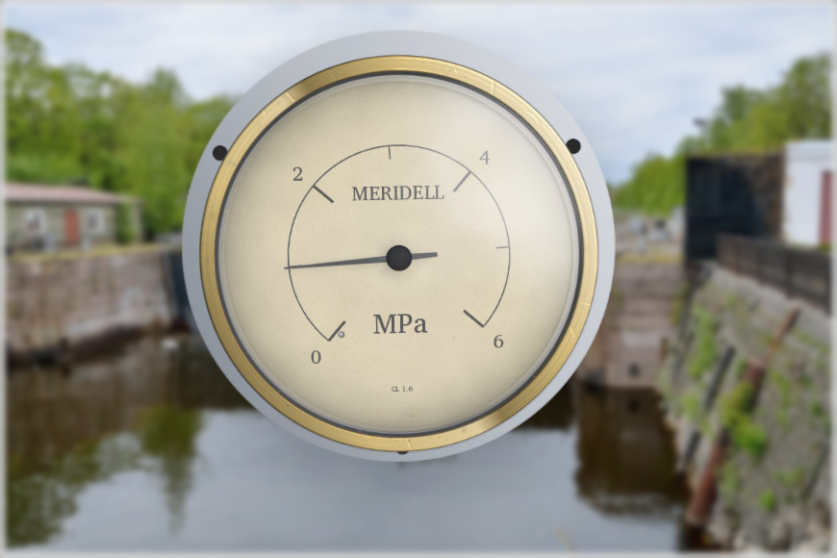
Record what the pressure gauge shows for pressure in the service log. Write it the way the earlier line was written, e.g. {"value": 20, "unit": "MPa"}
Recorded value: {"value": 1, "unit": "MPa"}
